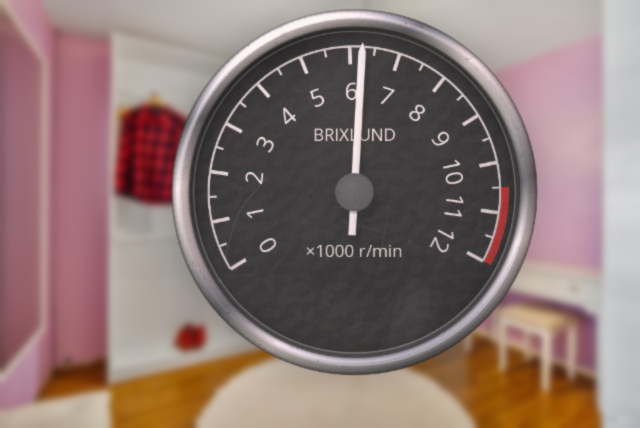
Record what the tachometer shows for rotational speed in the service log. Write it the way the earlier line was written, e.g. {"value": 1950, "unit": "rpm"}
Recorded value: {"value": 6250, "unit": "rpm"}
